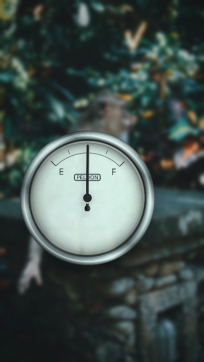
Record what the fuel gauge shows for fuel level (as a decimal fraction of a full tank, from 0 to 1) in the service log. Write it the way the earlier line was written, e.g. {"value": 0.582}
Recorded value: {"value": 0.5}
